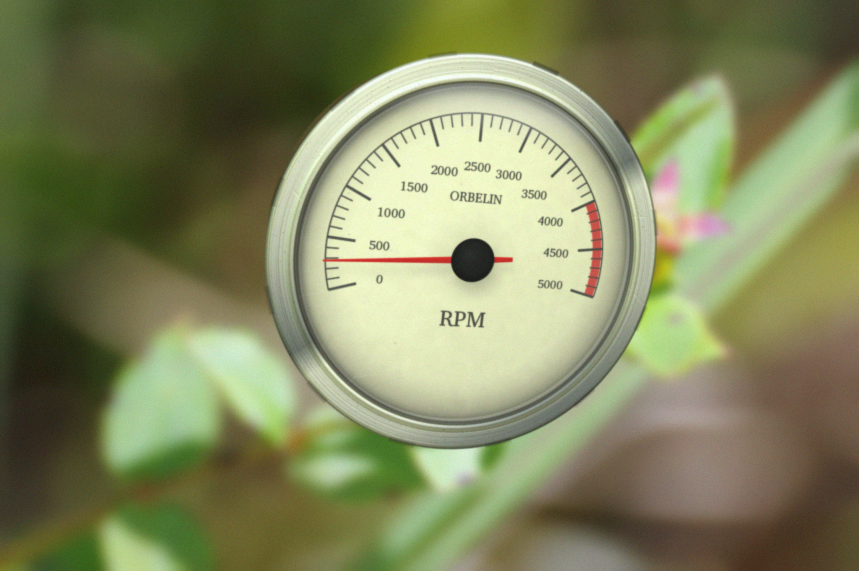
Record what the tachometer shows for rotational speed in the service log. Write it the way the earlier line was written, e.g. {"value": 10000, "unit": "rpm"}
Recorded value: {"value": 300, "unit": "rpm"}
